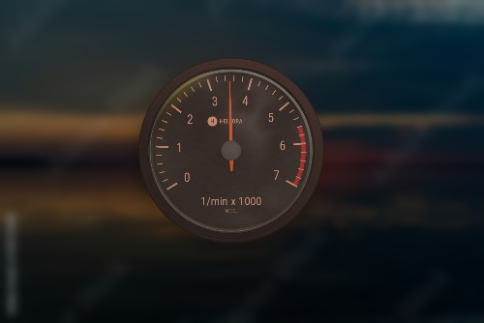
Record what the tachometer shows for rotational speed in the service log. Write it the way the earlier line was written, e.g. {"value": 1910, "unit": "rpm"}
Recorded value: {"value": 3500, "unit": "rpm"}
